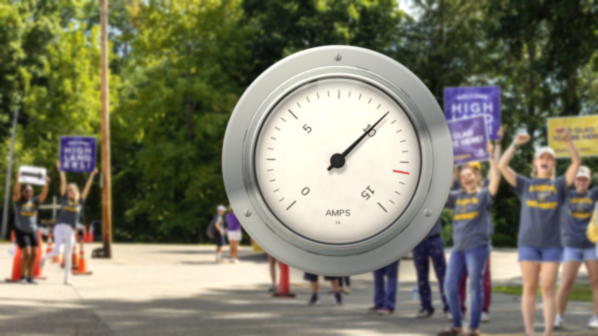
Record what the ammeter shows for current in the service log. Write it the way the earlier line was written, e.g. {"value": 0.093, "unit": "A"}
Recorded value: {"value": 10, "unit": "A"}
